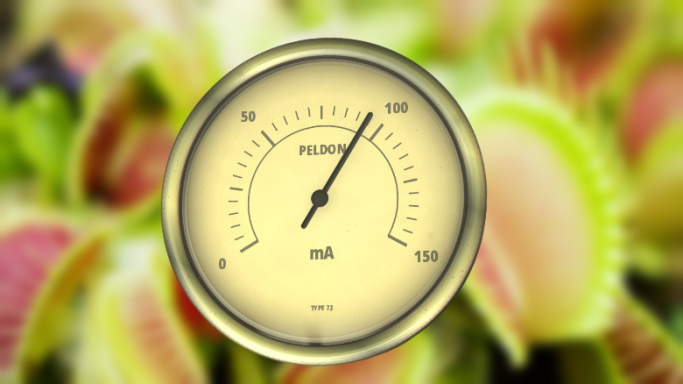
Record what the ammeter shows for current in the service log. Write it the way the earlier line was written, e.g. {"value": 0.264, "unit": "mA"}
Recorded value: {"value": 95, "unit": "mA"}
